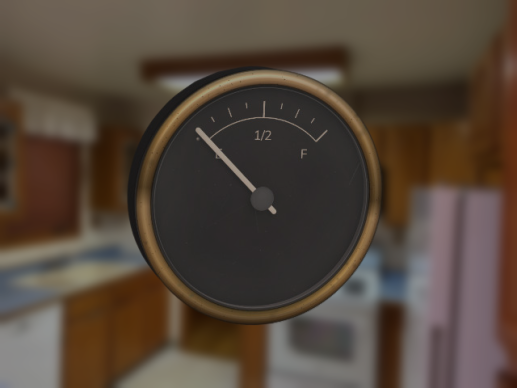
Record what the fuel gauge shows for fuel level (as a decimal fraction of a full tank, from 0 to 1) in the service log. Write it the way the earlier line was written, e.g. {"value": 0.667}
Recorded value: {"value": 0}
